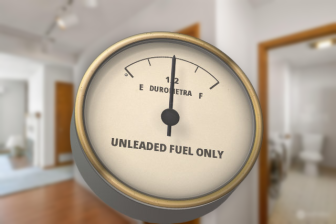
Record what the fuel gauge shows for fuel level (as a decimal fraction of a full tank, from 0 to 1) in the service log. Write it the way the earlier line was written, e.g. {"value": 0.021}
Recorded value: {"value": 0.5}
